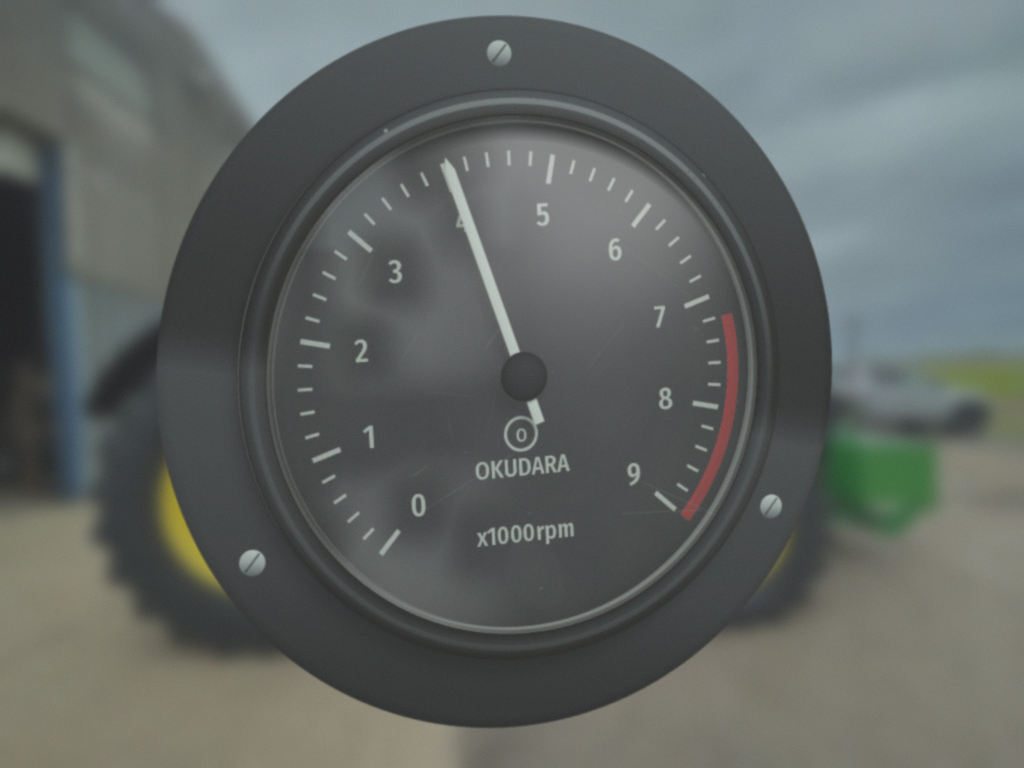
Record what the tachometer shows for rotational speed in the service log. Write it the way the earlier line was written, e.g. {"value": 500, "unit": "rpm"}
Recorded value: {"value": 4000, "unit": "rpm"}
